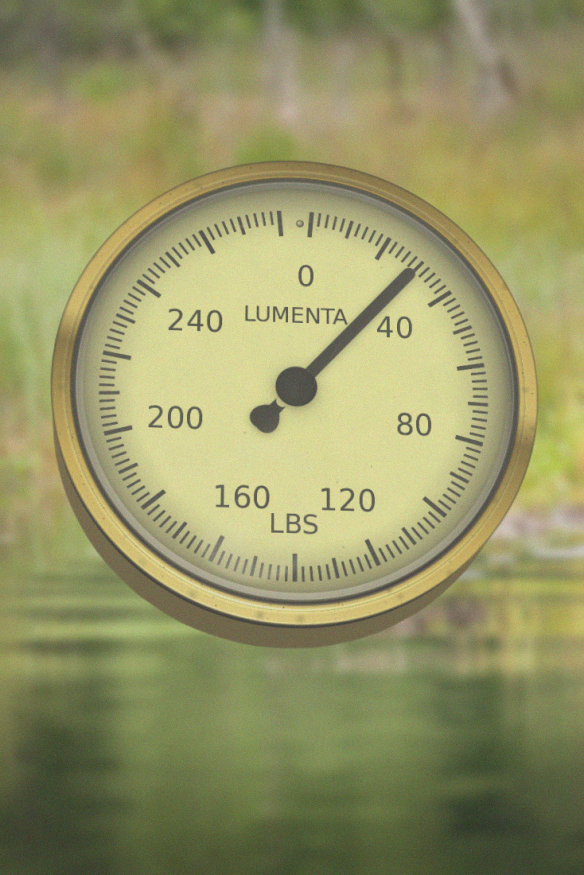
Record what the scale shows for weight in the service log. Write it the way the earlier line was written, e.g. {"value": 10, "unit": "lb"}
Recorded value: {"value": 30, "unit": "lb"}
